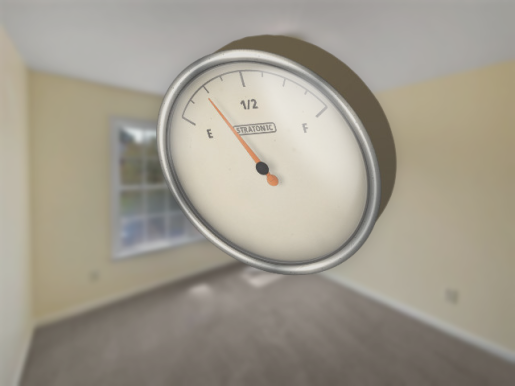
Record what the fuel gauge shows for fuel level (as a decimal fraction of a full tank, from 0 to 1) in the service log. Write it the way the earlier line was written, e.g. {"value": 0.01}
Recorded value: {"value": 0.25}
